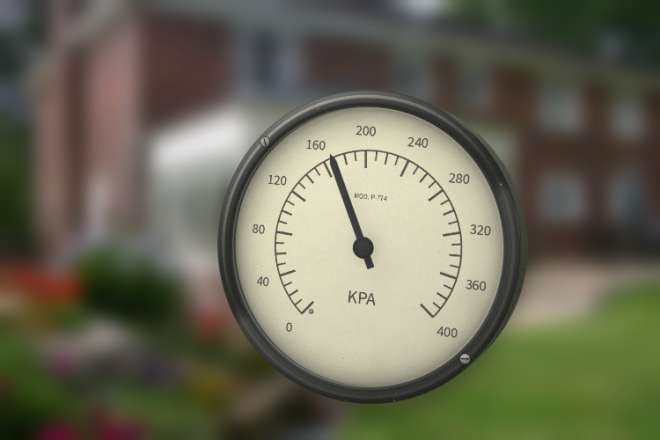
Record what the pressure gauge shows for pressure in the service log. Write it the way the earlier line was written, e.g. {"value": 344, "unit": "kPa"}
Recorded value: {"value": 170, "unit": "kPa"}
